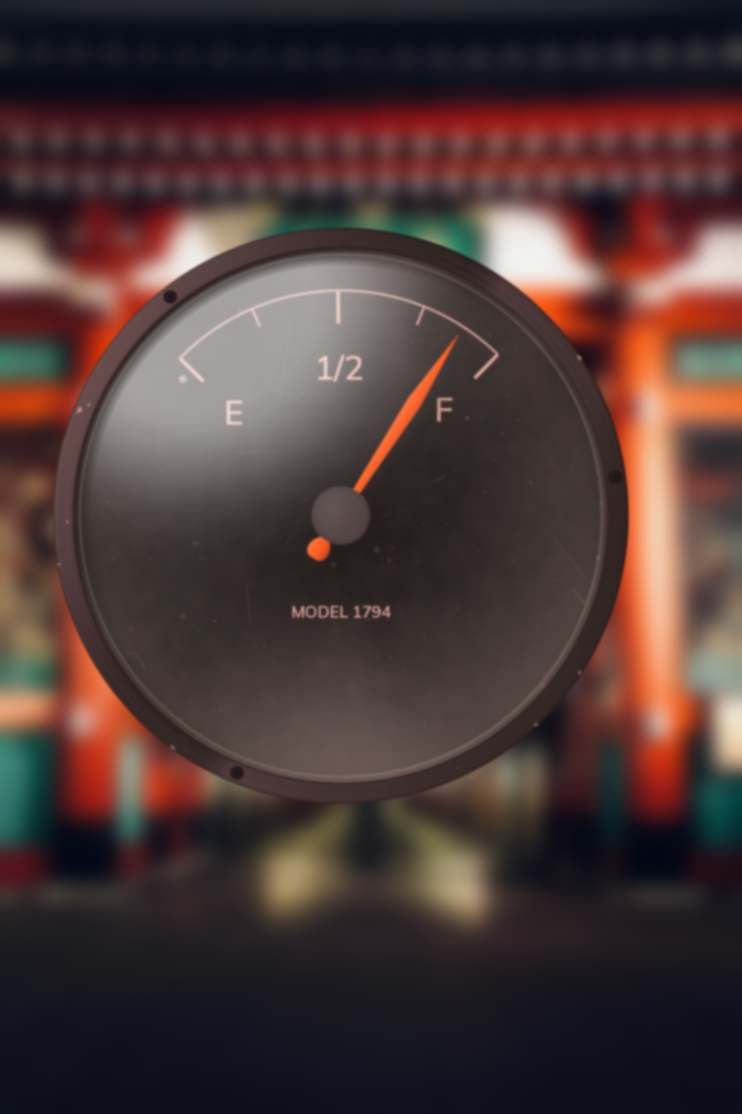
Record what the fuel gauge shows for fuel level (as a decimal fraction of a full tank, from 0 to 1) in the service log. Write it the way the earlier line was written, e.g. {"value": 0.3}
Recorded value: {"value": 0.875}
